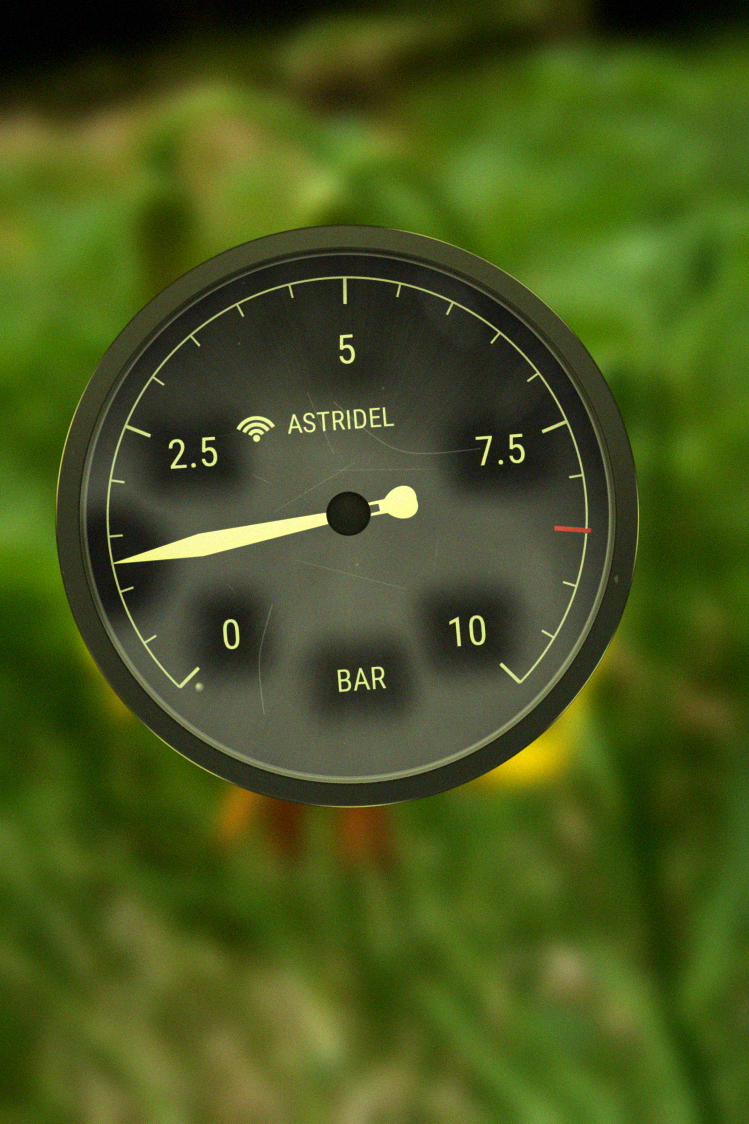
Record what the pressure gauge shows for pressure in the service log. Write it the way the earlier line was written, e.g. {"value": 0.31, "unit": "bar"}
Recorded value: {"value": 1.25, "unit": "bar"}
